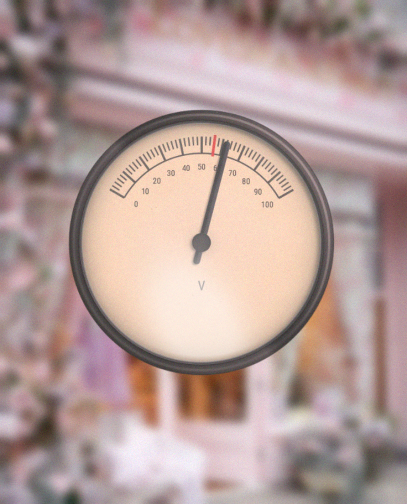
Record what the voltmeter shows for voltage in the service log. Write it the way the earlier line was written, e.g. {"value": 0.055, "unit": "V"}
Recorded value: {"value": 62, "unit": "V"}
